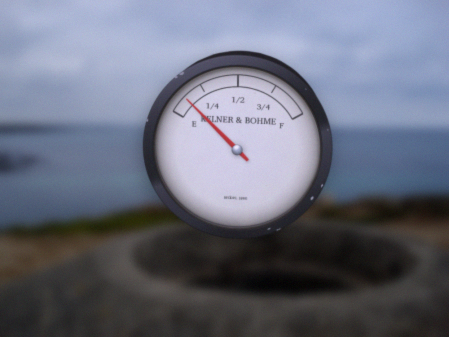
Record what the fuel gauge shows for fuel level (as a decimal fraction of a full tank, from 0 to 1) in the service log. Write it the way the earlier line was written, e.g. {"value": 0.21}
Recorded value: {"value": 0.125}
